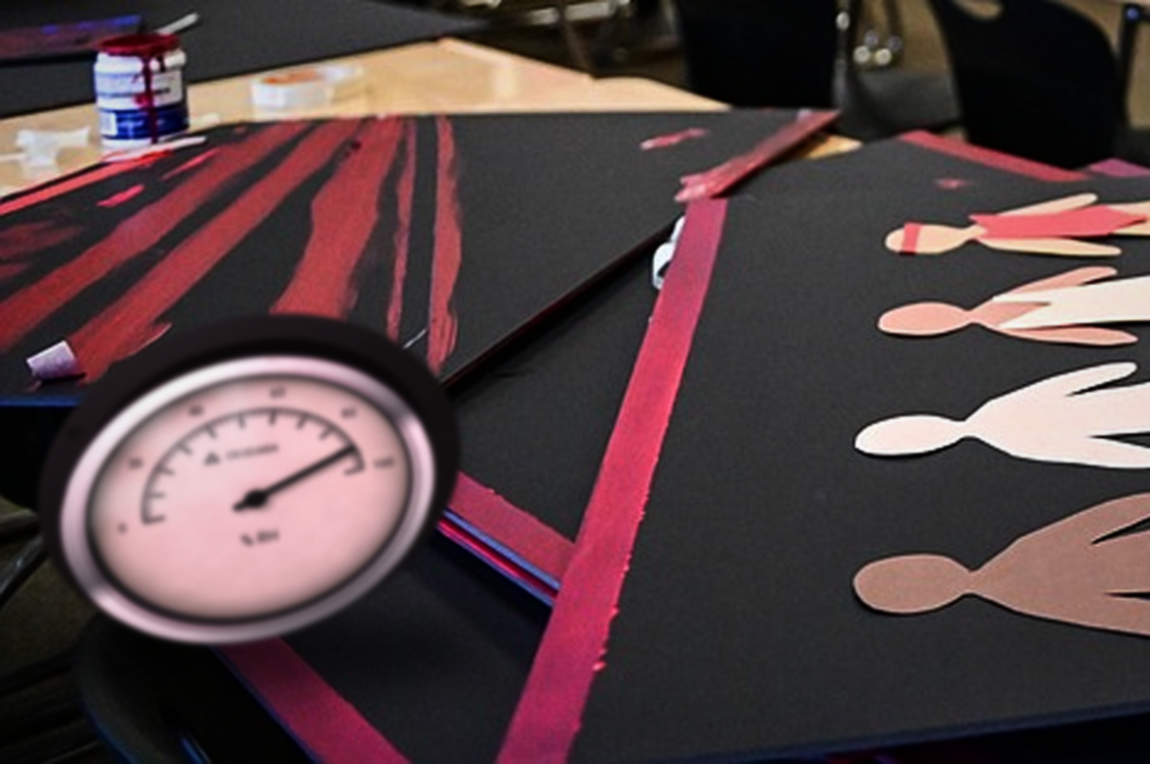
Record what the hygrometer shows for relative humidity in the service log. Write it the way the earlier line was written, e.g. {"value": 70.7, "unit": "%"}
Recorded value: {"value": 90, "unit": "%"}
